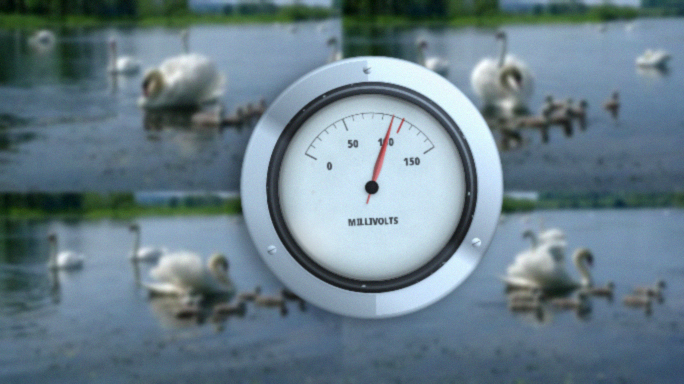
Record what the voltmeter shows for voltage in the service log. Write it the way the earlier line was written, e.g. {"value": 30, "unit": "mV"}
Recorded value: {"value": 100, "unit": "mV"}
